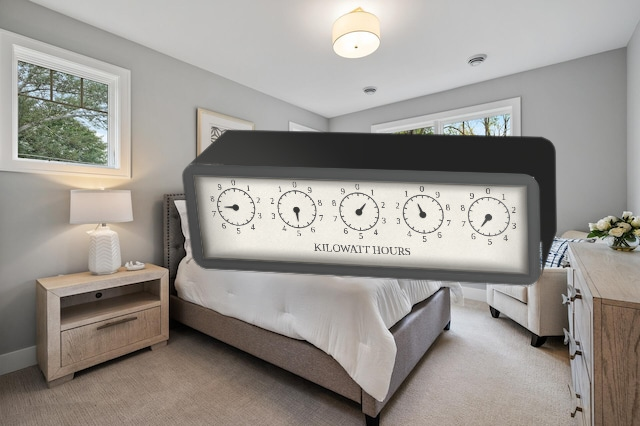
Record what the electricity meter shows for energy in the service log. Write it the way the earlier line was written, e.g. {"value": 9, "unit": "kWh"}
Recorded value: {"value": 75106, "unit": "kWh"}
